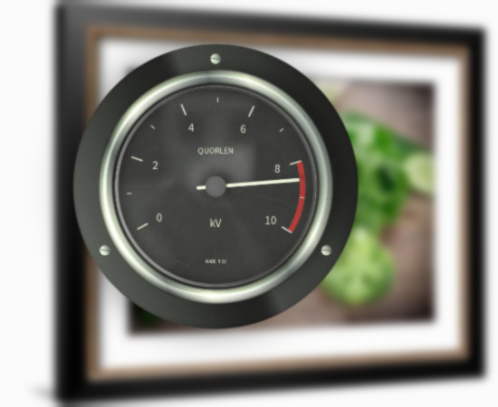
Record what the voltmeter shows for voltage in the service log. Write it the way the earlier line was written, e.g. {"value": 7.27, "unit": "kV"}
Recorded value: {"value": 8.5, "unit": "kV"}
